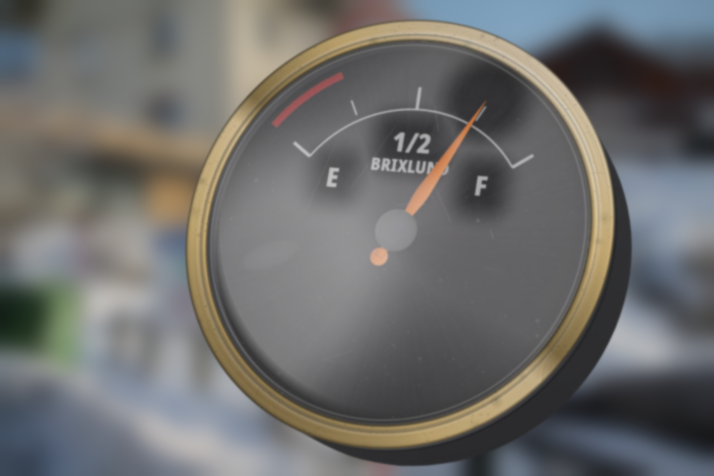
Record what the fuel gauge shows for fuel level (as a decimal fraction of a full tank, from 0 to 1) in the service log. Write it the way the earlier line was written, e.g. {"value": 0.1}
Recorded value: {"value": 0.75}
